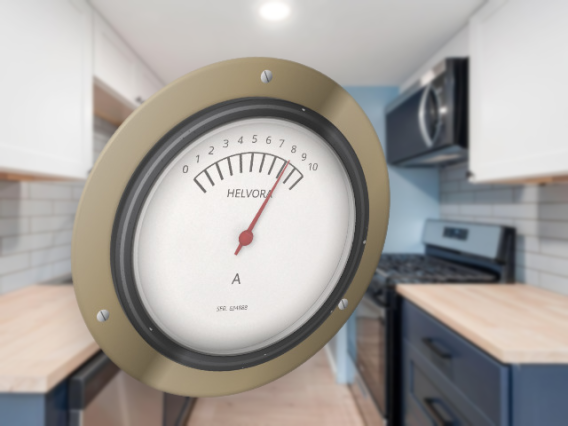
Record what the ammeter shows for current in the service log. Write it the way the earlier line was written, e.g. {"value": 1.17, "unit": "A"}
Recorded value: {"value": 8, "unit": "A"}
